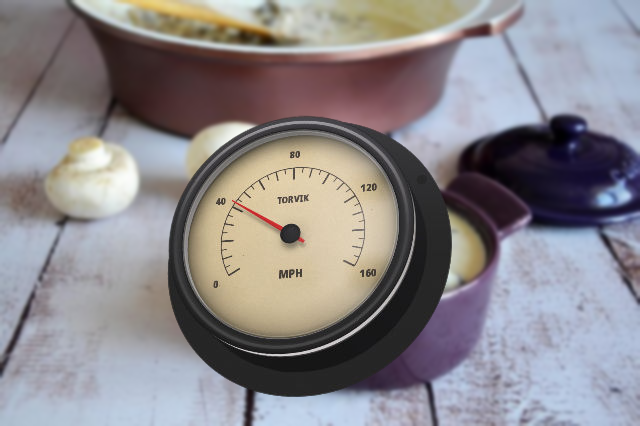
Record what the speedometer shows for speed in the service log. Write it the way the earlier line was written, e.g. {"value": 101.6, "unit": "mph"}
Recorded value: {"value": 42.5, "unit": "mph"}
